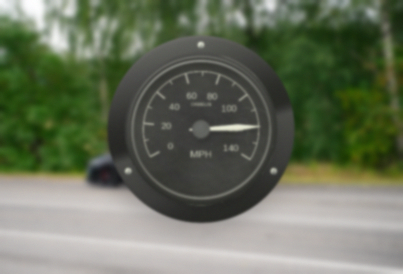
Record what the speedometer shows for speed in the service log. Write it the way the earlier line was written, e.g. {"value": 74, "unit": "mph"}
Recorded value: {"value": 120, "unit": "mph"}
